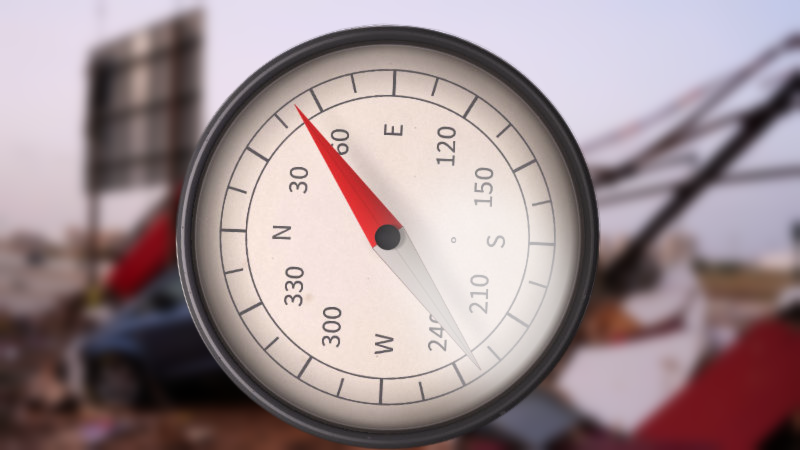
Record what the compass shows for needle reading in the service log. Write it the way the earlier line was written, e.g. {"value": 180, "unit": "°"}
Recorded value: {"value": 52.5, "unit": "°"}
